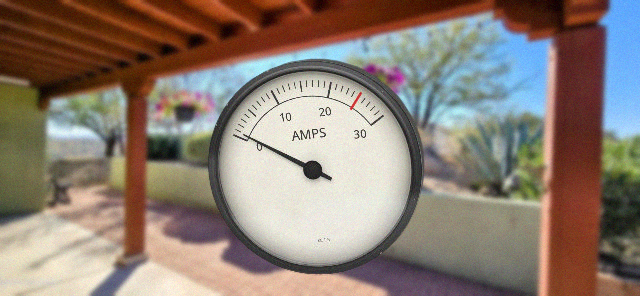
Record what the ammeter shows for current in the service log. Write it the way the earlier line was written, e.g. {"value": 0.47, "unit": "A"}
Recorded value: {"value": 1, "unit": "A"}
